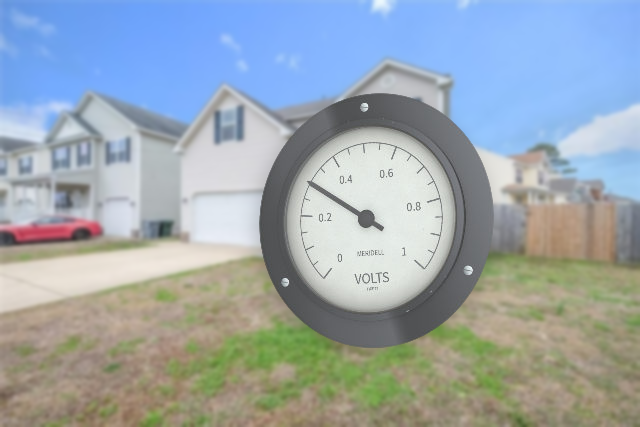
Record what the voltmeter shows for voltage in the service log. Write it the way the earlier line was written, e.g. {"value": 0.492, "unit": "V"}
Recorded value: {"value": 0.3, "unit": "V"}
